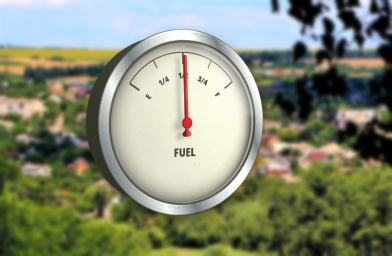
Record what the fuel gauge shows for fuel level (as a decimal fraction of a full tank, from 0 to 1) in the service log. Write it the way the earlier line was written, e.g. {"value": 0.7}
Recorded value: {"value": 0.5}
